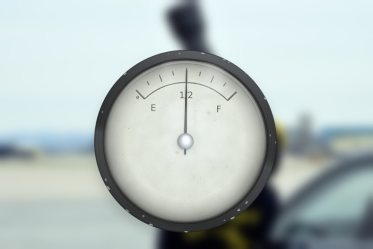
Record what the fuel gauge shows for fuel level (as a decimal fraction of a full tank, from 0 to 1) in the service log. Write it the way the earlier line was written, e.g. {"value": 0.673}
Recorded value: {"value": 0.5}
